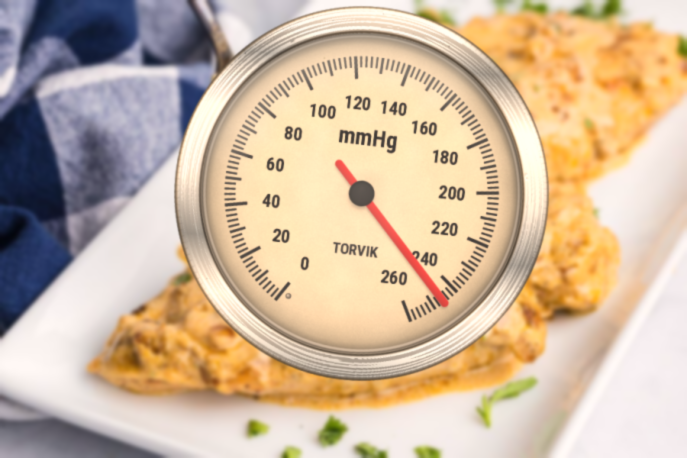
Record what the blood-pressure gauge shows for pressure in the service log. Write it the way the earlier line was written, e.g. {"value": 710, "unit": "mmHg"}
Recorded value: {"value": 246, "unit": "mmHg"}
